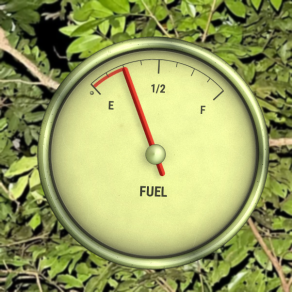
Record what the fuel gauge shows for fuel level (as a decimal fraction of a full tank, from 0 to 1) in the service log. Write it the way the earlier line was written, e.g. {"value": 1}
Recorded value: {"value": 0.25}
